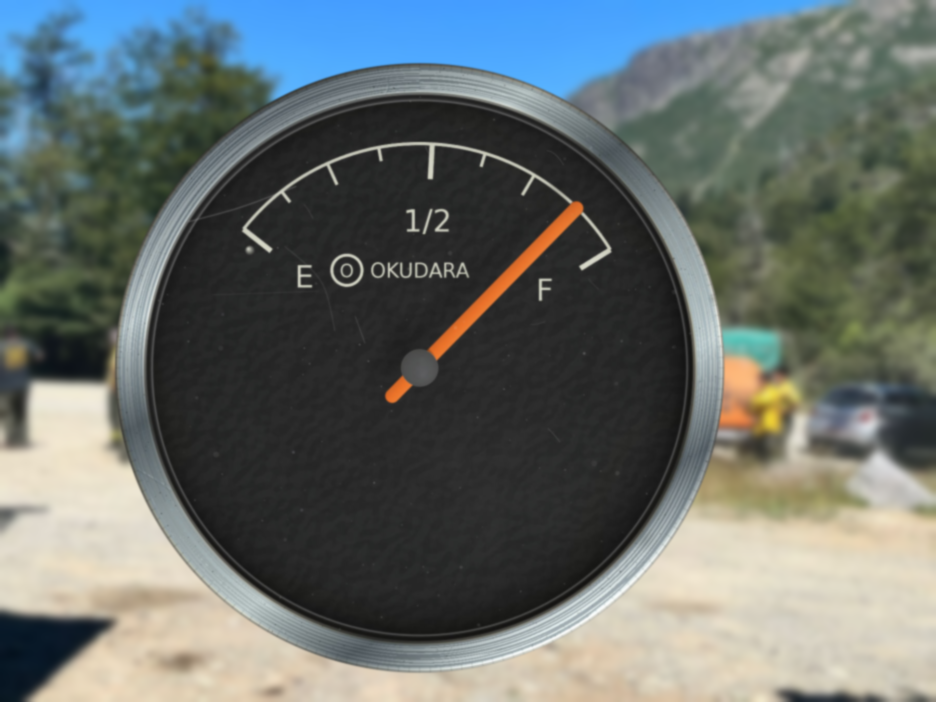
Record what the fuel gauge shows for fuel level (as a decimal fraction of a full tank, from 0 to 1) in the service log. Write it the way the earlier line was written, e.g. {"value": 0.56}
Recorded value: {"value": 0.875}
